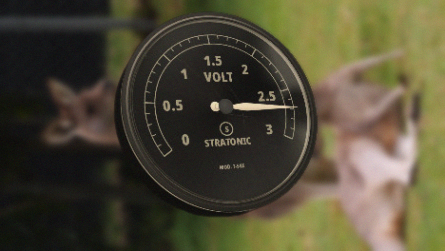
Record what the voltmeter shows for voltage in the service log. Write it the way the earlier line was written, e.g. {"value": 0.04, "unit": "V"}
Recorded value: {"value": 2.7, "unit": "V"}
